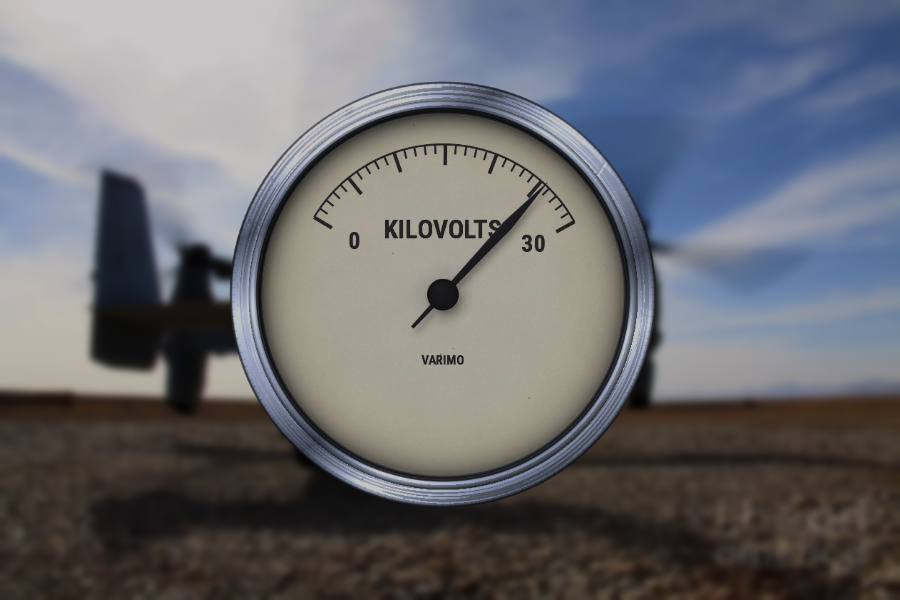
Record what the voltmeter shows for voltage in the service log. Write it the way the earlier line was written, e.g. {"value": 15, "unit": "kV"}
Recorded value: {"value": 25.5, "unit": "kV"}
